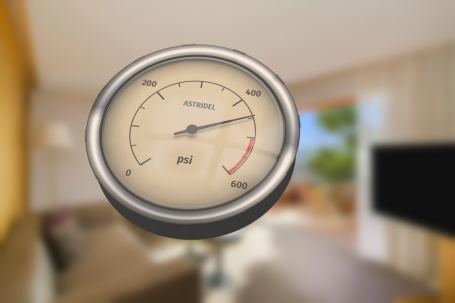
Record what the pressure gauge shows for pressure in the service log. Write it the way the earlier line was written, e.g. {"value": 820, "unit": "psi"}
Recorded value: {"value": 450, "unit": "psi"}
